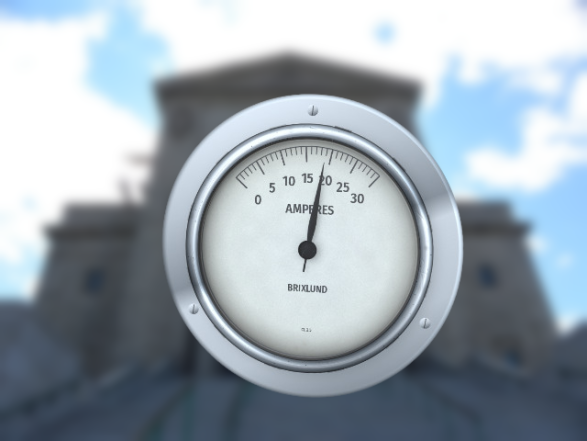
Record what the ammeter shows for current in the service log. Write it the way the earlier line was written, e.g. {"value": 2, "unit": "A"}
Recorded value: {"value": 19, "unit": "A"}
